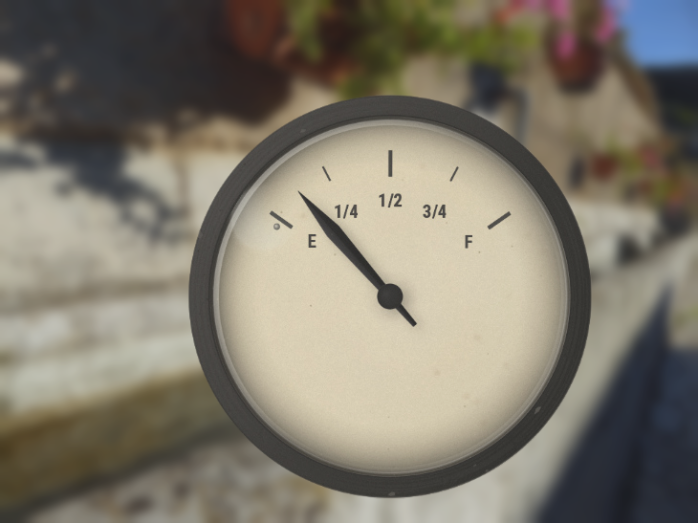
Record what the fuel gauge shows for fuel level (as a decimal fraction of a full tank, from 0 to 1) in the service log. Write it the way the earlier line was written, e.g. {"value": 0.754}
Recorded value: {"value": 0.125}
